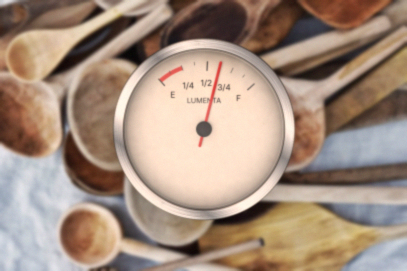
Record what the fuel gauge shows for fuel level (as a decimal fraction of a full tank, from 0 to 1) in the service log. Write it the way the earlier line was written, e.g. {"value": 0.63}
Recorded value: {"value": 0.625}
